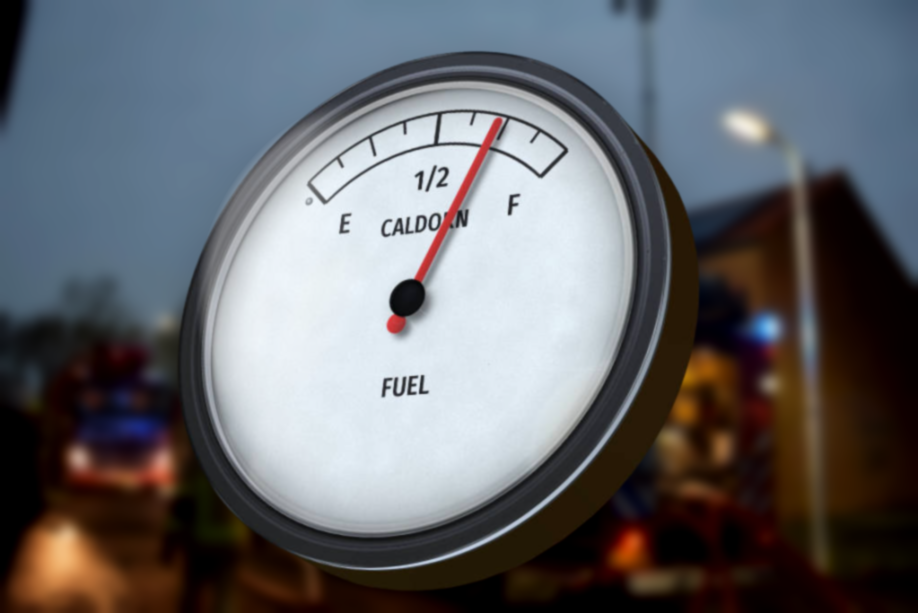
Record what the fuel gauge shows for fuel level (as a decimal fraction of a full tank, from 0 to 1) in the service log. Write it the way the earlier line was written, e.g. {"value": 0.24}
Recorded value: {"value": 0.75}
